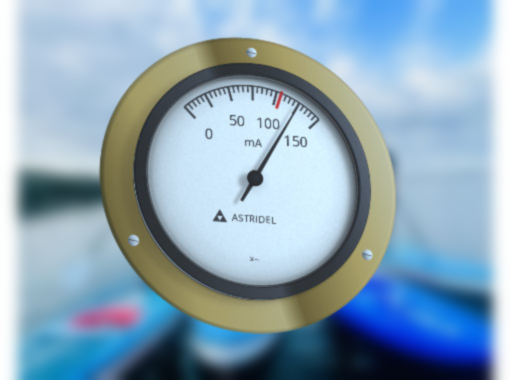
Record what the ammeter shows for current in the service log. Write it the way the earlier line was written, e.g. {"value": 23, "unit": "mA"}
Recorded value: {"value": 125, "unit": "mA"}
